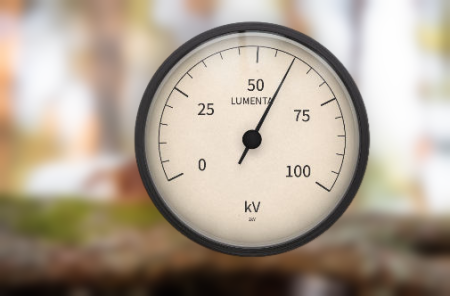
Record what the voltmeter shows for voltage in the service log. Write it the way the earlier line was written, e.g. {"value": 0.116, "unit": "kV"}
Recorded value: {"value": 60, "unit": "kV"}
